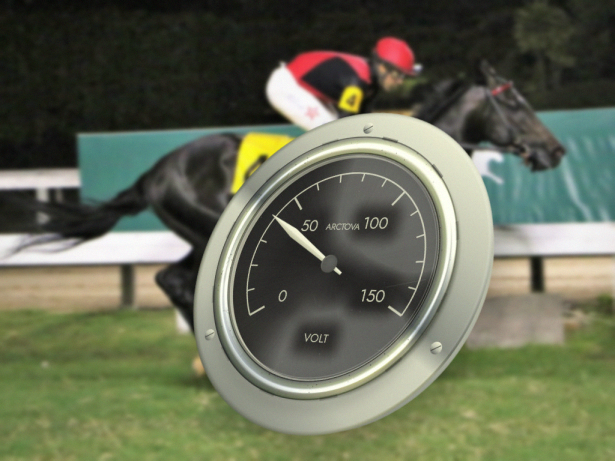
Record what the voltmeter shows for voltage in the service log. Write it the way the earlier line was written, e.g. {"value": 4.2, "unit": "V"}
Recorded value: {"value": 40, "unit": "V"}
